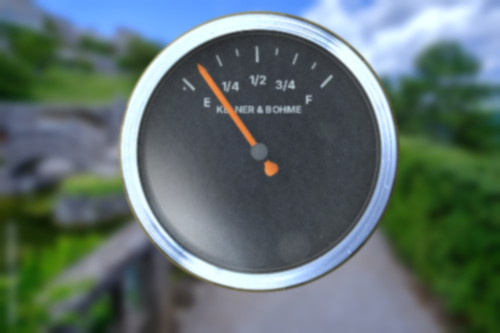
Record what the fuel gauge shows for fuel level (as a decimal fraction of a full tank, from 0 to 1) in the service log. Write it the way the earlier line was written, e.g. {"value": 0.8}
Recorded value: {"value": 0.125}
